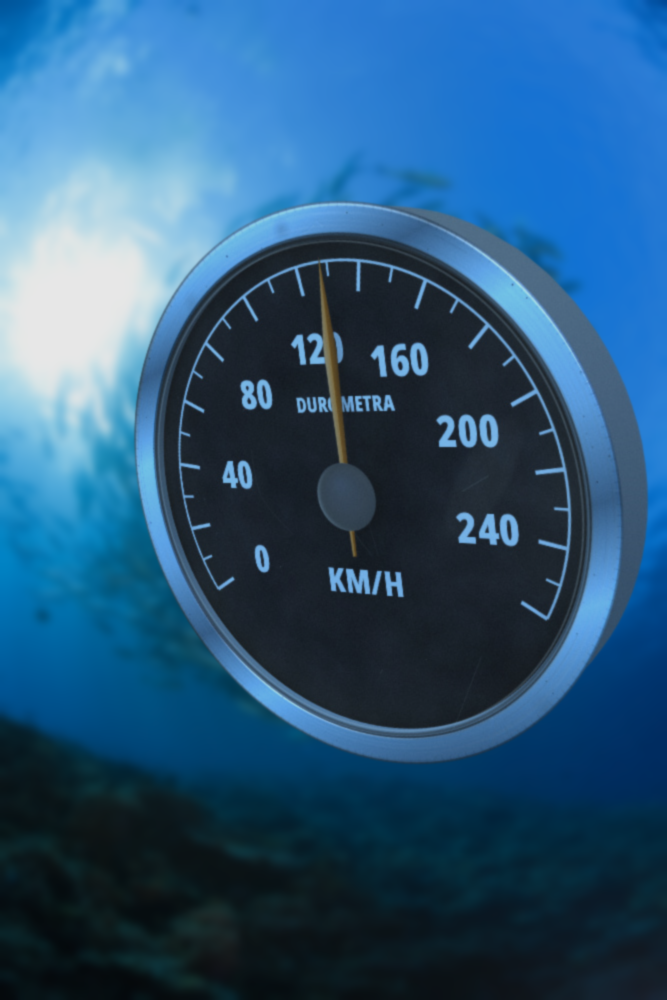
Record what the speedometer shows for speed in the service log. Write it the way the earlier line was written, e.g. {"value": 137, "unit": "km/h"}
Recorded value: {"value": 130, "unit": "km/h"}
